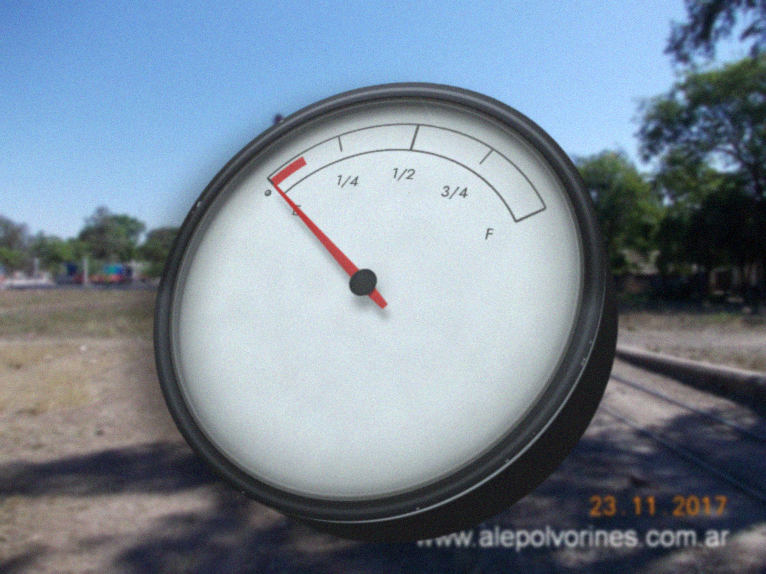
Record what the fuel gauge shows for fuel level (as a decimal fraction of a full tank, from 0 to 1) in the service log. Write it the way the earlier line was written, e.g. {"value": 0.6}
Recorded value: {"value": 0}
